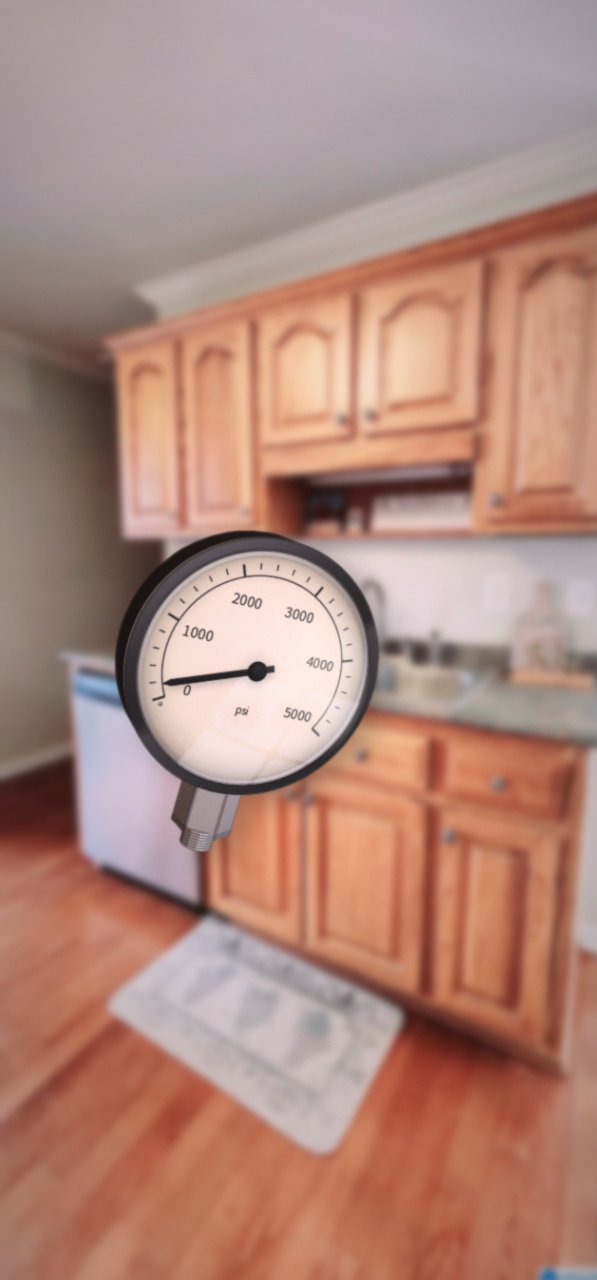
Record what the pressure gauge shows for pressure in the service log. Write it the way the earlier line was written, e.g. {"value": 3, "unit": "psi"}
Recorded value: {"value": 200, "unit": "psi"}
